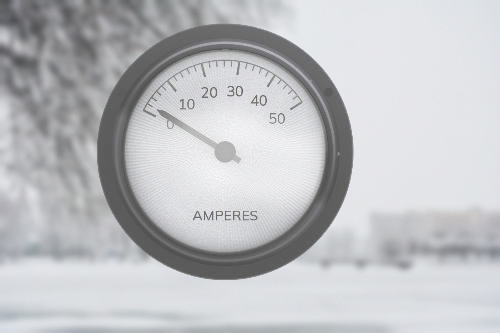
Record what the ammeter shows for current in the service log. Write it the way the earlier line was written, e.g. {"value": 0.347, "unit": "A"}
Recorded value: {"value": 2, "unit": "A"}
